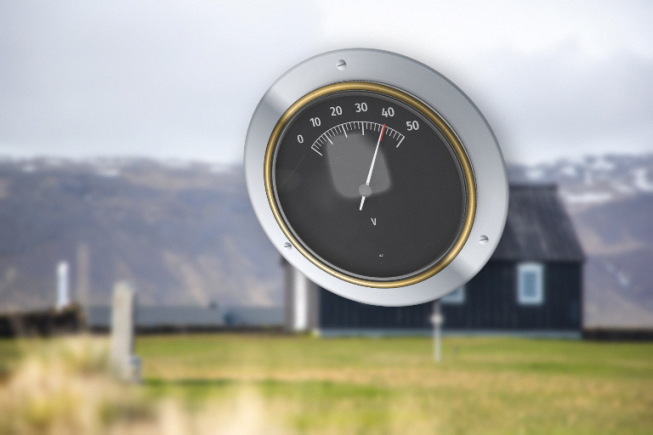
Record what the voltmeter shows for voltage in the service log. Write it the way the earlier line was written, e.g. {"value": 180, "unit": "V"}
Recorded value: {"value": 40, "unit": "V"}
